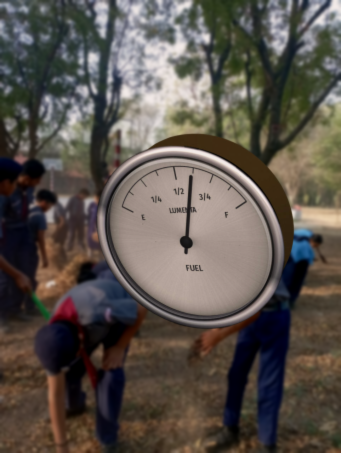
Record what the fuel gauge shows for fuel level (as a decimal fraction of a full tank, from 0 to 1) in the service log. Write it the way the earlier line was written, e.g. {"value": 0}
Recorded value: {"value": 0.625}
